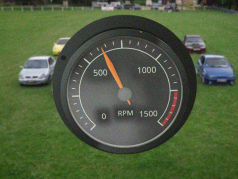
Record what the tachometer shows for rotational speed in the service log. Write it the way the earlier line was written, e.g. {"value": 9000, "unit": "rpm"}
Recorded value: {"value": 625, "unit": "rpm"}
